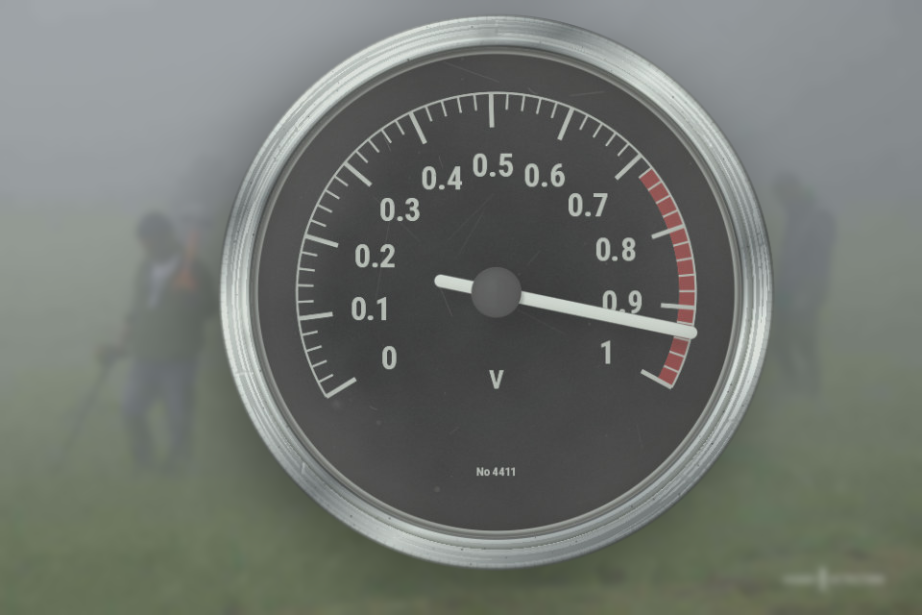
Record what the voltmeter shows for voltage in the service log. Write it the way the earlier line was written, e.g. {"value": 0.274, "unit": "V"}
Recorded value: {"value": 0.93, "unit": "V"}
